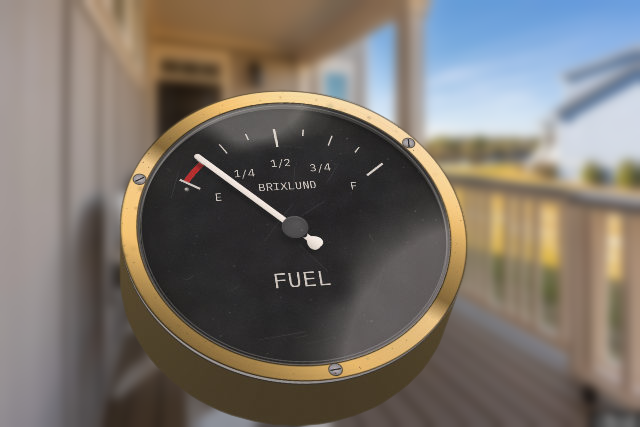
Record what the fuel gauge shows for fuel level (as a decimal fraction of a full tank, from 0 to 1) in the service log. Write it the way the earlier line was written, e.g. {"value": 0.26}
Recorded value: {"value": 0.125}
